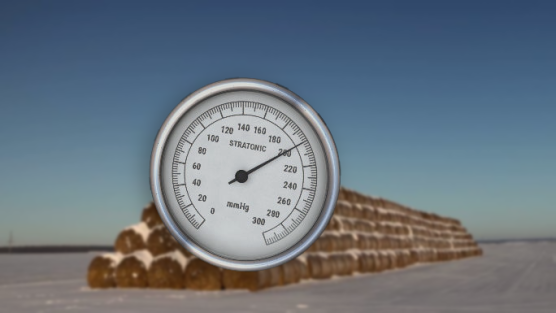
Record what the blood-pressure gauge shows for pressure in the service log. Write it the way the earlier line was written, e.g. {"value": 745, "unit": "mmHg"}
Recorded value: {"value": 200, "unit": "mmHg"}
